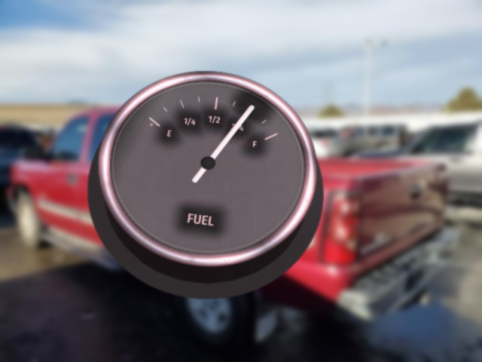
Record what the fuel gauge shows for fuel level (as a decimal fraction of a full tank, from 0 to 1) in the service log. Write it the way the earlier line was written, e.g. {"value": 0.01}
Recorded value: {"value": 0.75}
